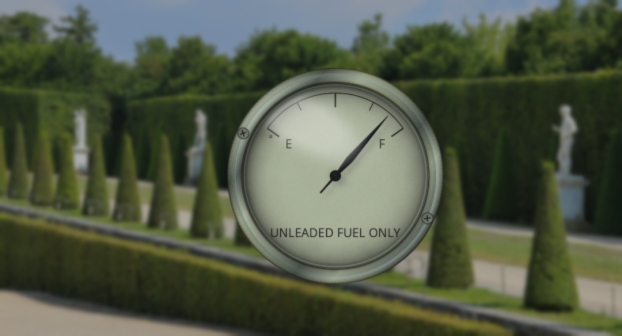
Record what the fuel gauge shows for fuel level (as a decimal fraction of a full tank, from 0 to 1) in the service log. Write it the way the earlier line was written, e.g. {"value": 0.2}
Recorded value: {"value": 0.875}
